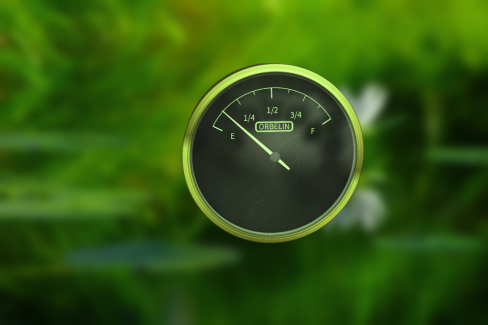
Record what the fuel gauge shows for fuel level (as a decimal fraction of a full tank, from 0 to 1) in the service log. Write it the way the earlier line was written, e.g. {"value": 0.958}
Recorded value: {"value": 0.125}
